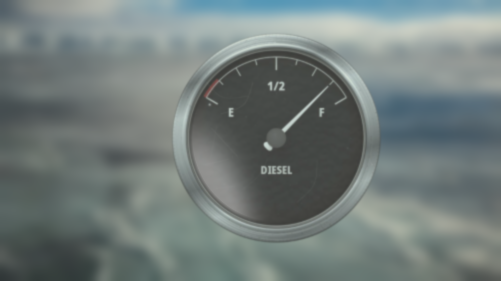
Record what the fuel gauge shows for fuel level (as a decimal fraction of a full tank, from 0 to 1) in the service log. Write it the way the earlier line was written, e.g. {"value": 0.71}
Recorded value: {"value": 0.875}
